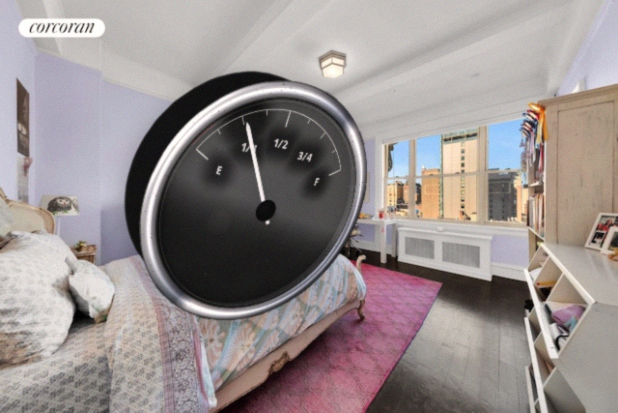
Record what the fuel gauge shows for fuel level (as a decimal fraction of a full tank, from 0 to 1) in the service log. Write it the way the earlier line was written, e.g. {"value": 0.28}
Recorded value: {"value": 0.25}
